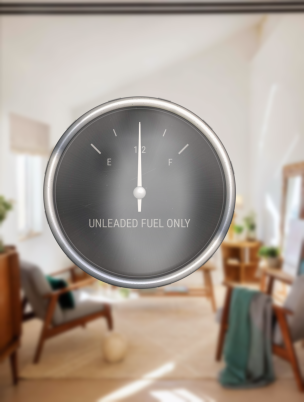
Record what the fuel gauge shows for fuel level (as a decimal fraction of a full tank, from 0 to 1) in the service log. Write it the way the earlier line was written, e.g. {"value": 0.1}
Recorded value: {"value": 0.5}
